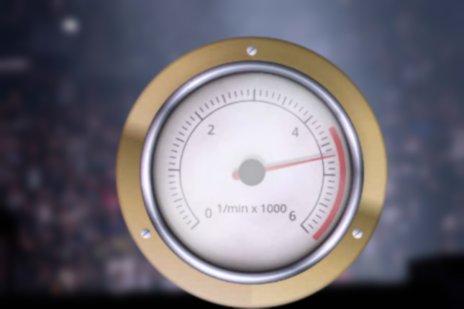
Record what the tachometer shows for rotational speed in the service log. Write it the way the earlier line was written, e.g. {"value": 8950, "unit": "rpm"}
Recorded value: {"value": 4700, "unit": "rpm"}
